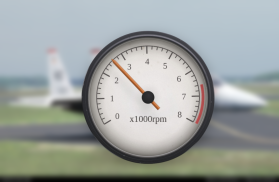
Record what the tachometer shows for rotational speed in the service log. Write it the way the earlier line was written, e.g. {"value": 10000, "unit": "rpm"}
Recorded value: {"value": 2600, "unit": "rpm"}
